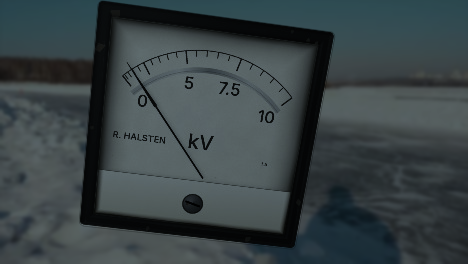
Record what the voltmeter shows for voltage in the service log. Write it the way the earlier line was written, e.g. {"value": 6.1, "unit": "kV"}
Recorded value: {"value": 1.5, "unit": "kV"}
